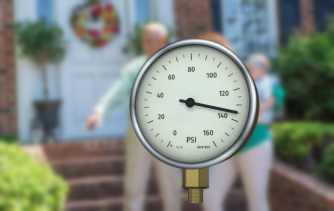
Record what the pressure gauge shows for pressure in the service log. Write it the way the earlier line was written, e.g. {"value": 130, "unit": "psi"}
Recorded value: {"value": 135, "unit": "psi"}
